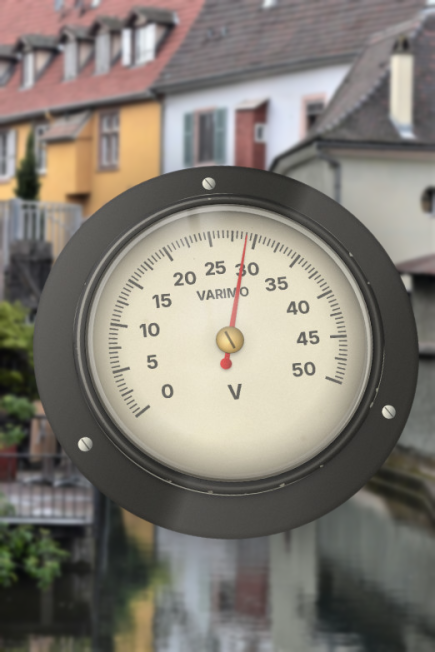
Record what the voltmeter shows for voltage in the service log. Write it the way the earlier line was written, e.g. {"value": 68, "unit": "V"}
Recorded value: {"value": 29, "unit": "V"}
